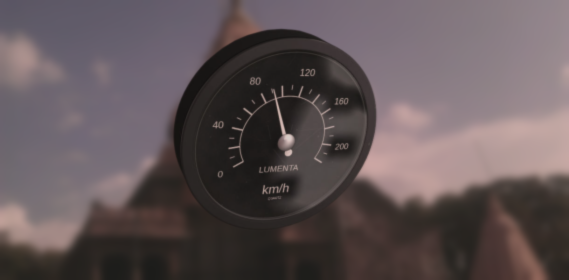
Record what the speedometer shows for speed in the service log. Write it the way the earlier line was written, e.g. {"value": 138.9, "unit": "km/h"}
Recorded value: {"value": 90, "unit": "km/h"}
